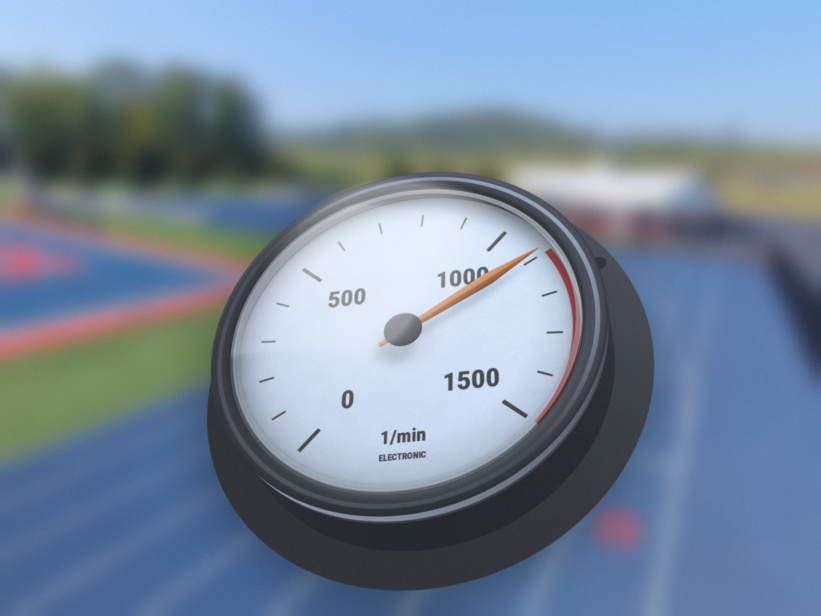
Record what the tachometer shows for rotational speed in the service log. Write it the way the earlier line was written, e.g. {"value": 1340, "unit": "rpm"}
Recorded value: {"value": 1100, "unit": "rpm"}
